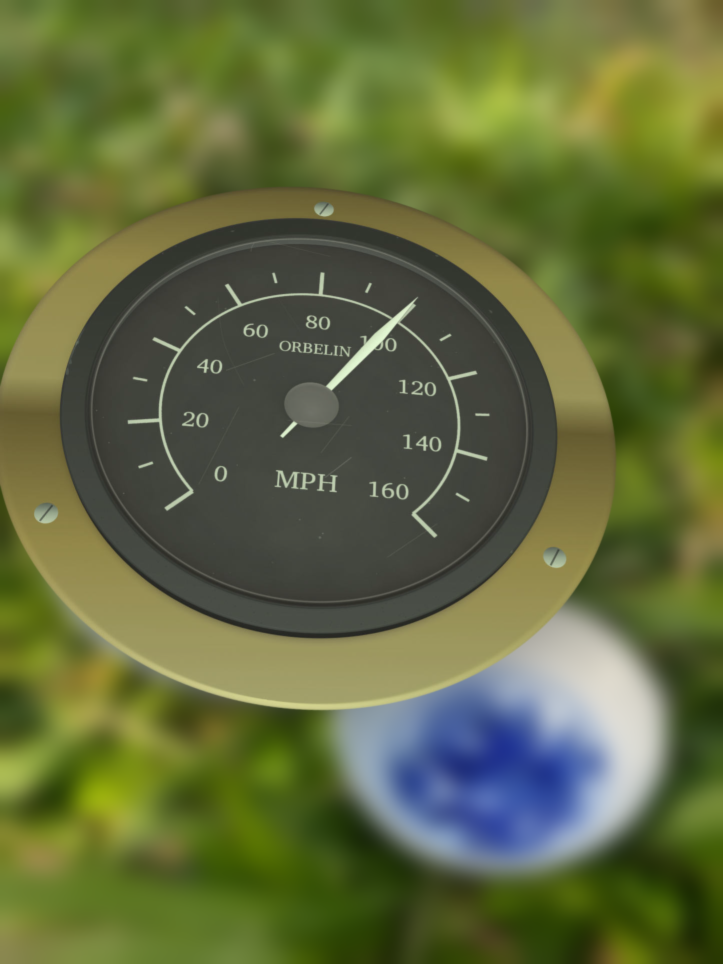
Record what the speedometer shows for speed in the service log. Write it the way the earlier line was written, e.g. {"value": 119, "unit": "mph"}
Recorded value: {"value": 100, "unit": "mph"}
